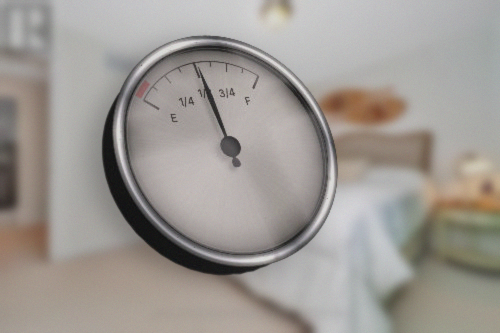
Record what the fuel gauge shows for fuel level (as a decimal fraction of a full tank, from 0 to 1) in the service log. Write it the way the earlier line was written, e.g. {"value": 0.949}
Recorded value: {"value": 0.5}
